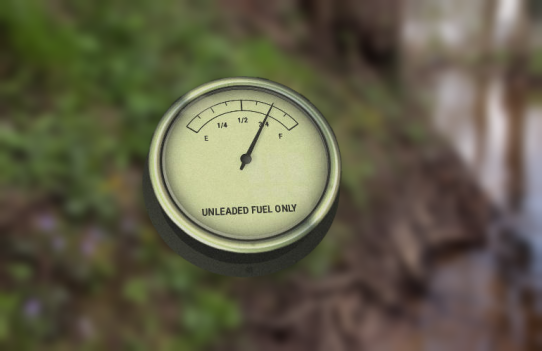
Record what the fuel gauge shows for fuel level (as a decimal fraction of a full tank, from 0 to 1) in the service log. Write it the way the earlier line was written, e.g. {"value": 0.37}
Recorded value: {"value": 0.75}
